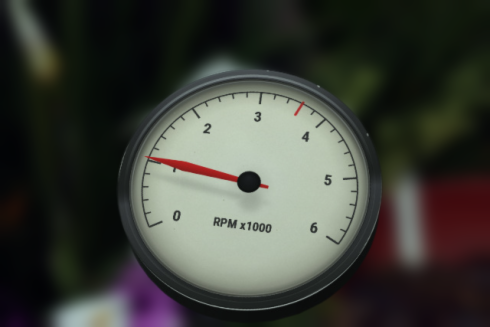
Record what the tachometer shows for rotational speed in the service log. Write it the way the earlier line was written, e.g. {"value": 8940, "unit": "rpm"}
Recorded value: {"value": 1000, "unit": "rpm"}
